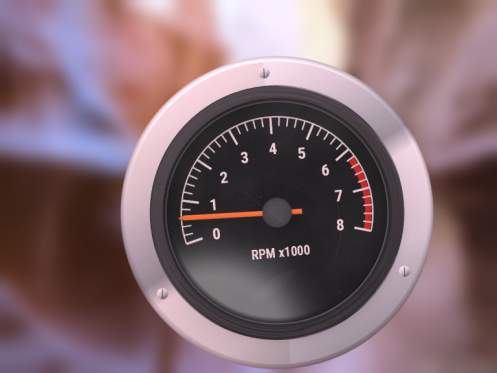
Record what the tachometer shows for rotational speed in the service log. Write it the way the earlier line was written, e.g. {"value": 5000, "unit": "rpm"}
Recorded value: {"value": 600, "unit": "rpm"}
